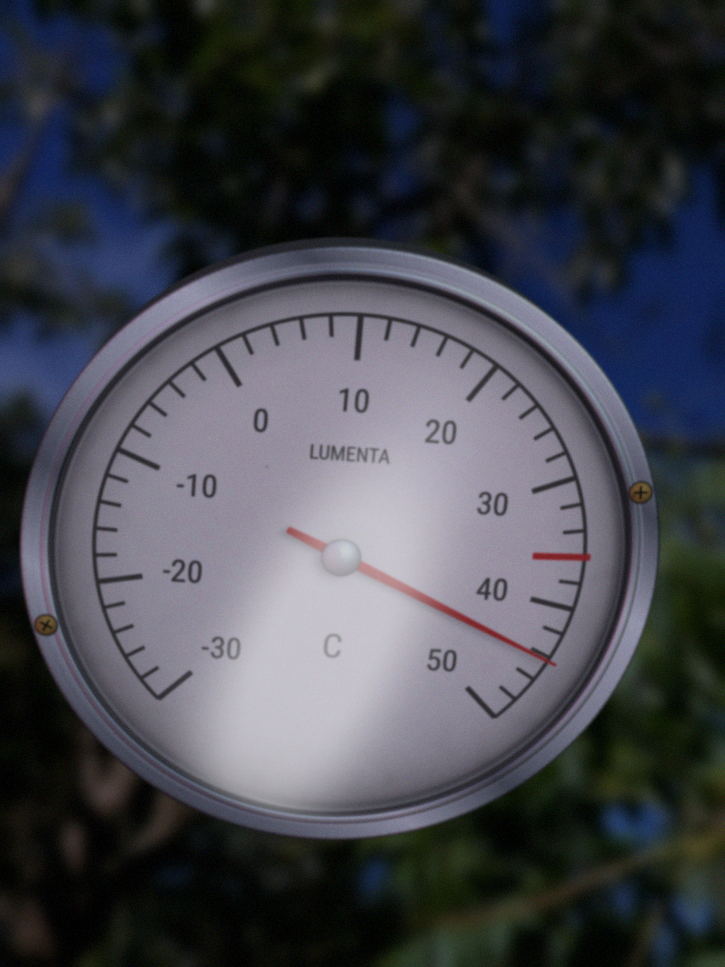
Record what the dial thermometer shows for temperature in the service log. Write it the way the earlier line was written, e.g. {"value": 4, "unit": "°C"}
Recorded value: {"value": 44, "unit": "°C"}
